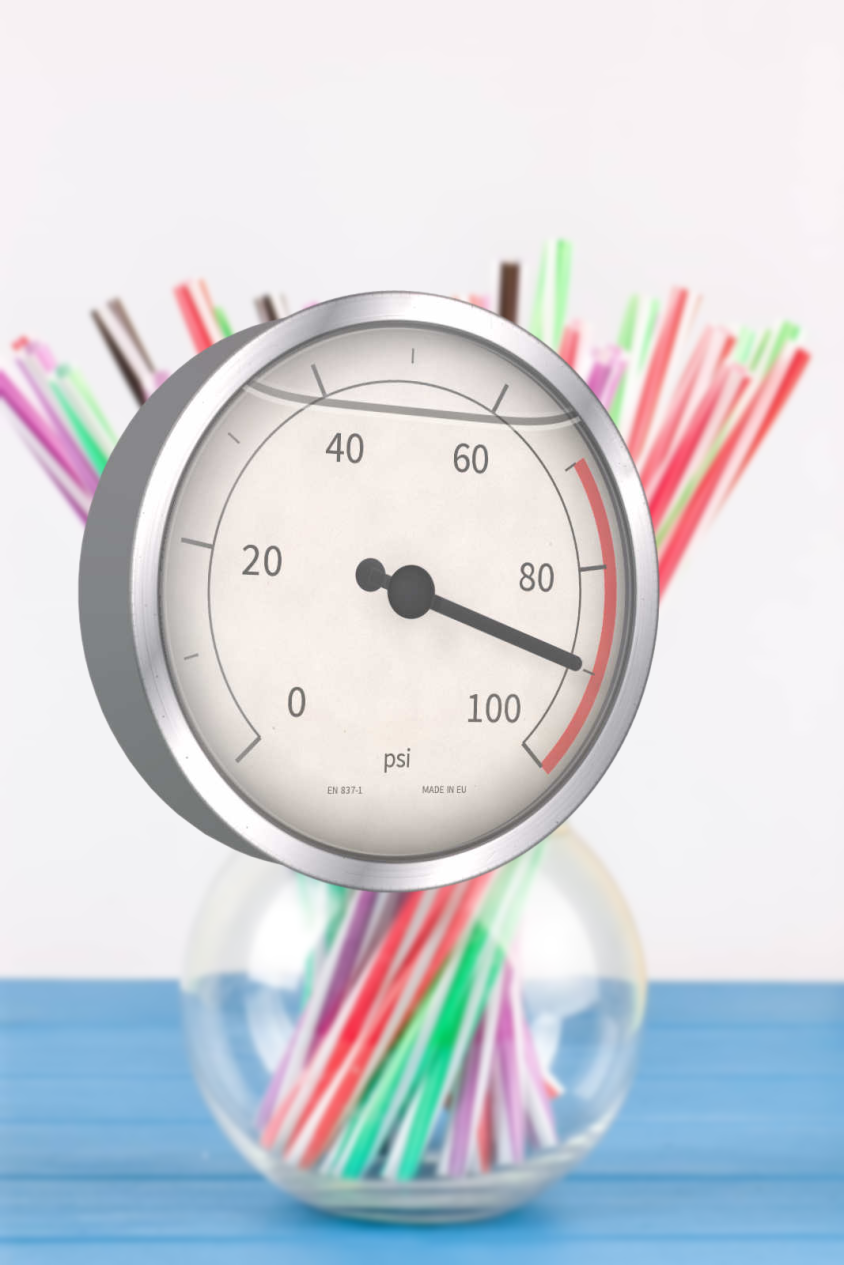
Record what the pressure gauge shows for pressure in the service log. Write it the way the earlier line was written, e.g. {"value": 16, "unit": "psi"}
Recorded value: {"value": 90, "unit": "psi"}
